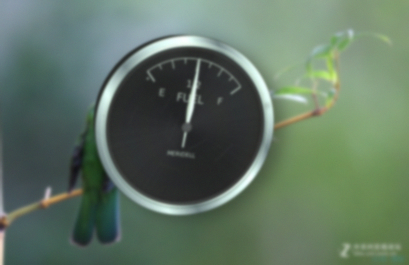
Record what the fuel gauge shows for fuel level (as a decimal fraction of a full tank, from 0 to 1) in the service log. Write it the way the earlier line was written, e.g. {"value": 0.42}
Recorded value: {"value": 0.5}
